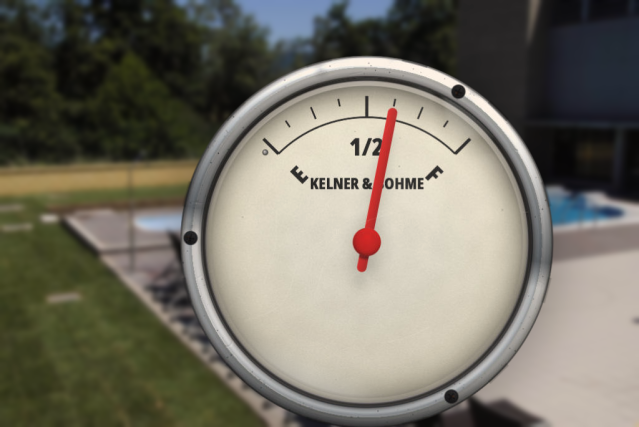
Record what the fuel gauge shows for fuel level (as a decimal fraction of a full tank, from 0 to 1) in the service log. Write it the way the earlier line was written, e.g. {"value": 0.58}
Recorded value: {"value": 0.625}
